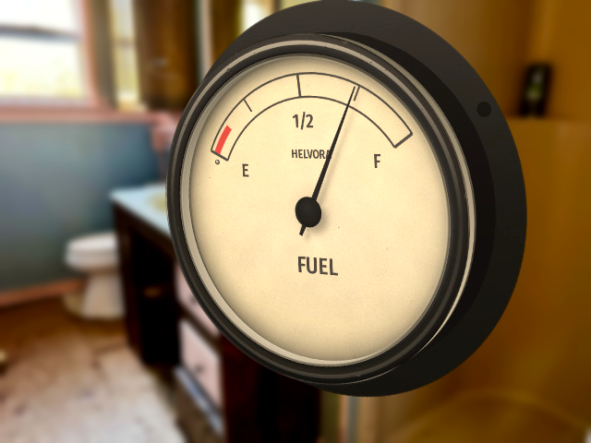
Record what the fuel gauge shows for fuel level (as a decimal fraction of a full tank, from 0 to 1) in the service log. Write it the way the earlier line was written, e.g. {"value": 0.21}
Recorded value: {"value": 0.75}
